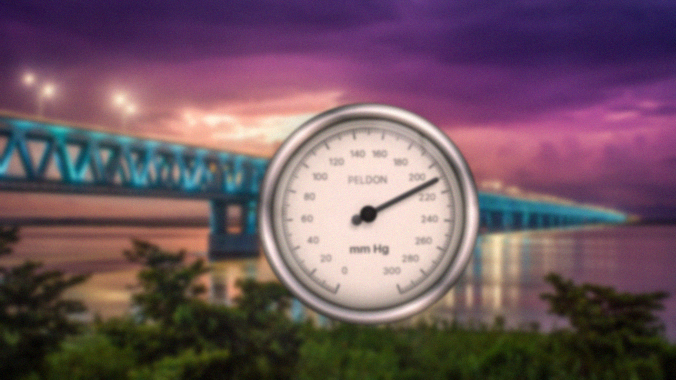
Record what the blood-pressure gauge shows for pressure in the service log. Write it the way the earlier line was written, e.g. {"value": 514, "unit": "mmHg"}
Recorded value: {"value": 210, "unit": "mmHg"}
